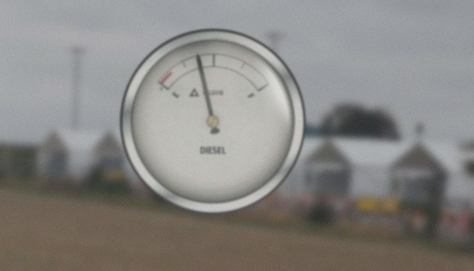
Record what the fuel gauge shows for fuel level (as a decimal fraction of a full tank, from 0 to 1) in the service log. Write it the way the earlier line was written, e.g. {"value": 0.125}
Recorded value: {"value": 0.375}
